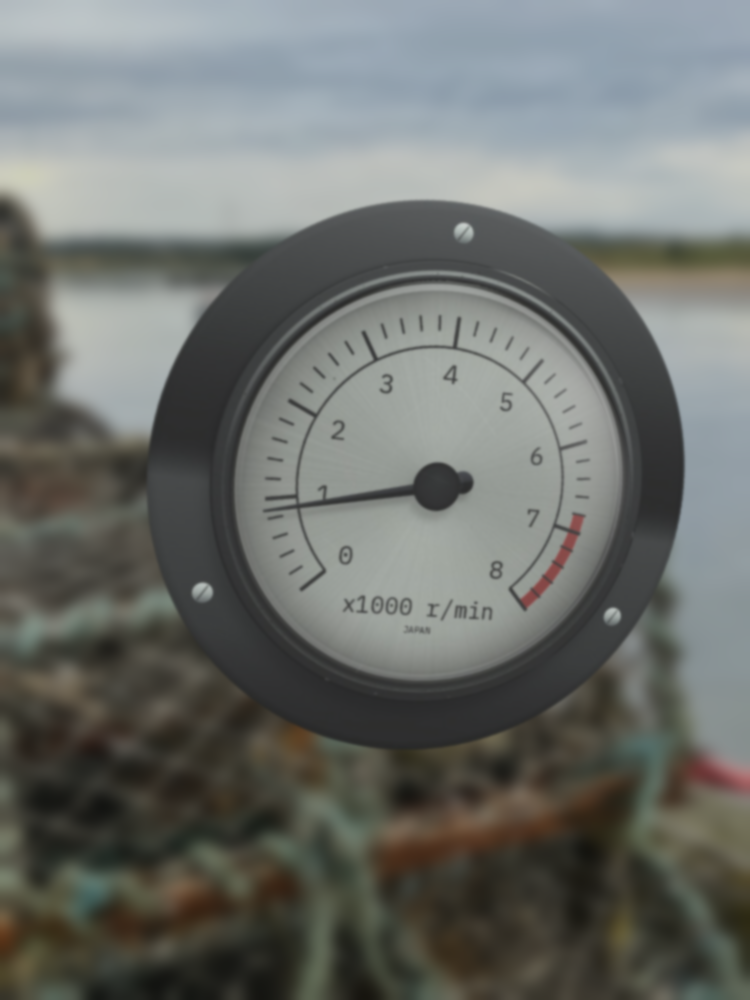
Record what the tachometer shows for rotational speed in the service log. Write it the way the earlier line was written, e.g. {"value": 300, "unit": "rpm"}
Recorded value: {"value": 900, "unit": "rpm"}
